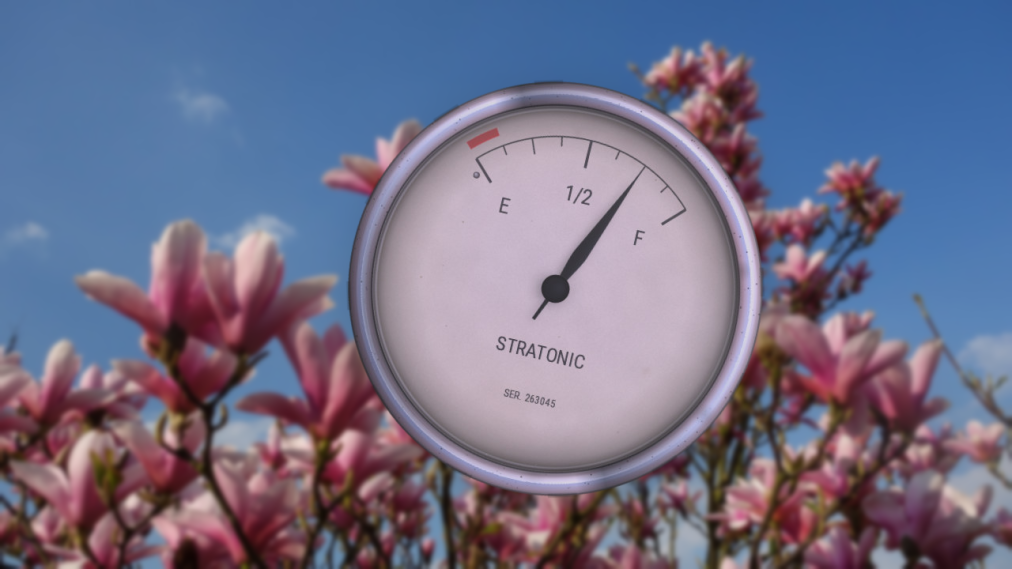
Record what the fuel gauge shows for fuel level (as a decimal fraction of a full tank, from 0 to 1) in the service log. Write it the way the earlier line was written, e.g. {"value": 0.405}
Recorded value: {"value": 0.75}
